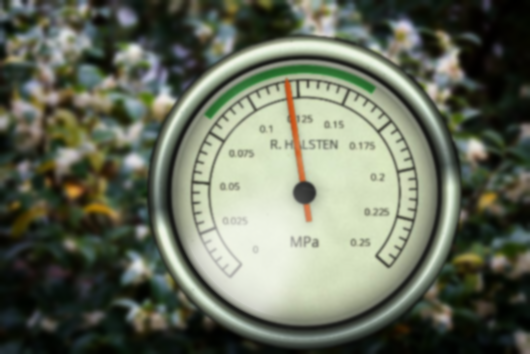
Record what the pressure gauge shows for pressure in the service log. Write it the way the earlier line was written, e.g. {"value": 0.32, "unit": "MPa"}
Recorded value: {"value": 0.12, "unit": "MPa"}
